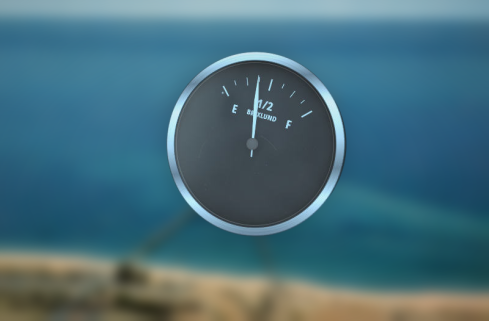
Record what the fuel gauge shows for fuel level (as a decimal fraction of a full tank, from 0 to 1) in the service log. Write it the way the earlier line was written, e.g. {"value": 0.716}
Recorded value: {"value": 0.375}
